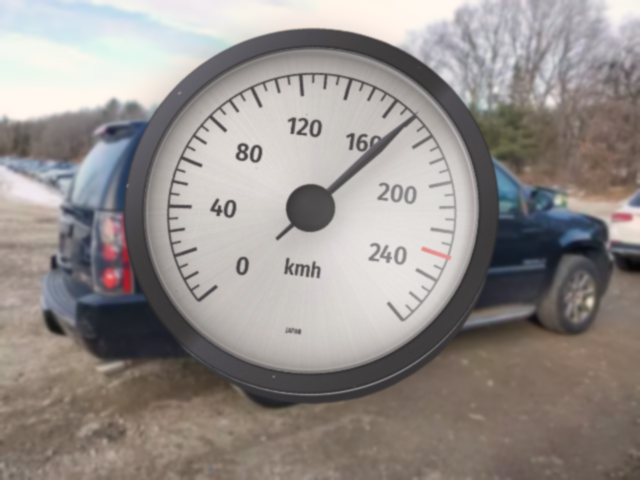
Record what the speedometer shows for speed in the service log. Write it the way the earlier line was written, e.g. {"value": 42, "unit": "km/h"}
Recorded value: {"value": 170, "unit": "km/h"}
